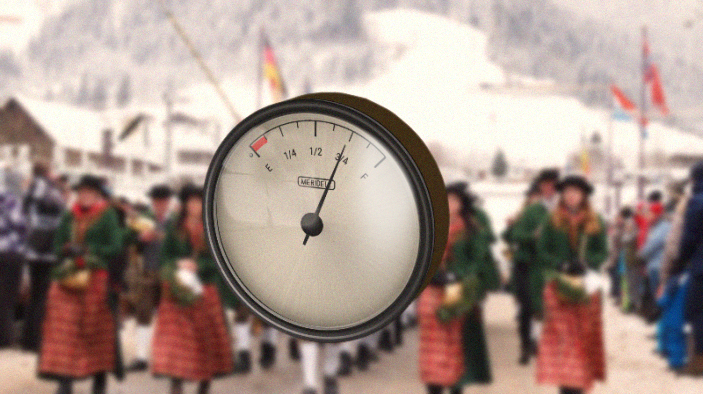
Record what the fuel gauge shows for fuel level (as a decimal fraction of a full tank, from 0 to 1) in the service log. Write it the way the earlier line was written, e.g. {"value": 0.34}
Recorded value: {"value": 0.75}
